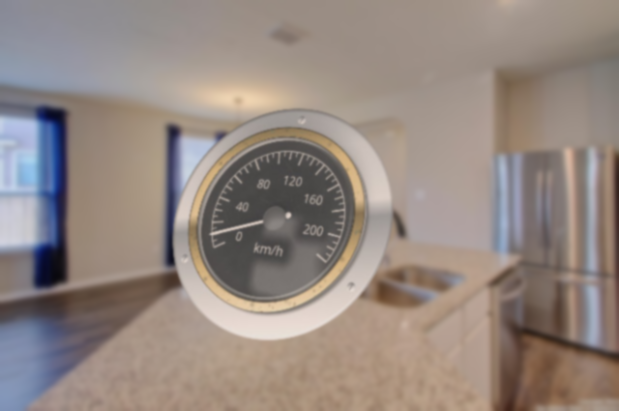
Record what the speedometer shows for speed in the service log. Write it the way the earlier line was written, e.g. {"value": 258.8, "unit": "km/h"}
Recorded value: {"value": 10, "unit": "km/h"}
